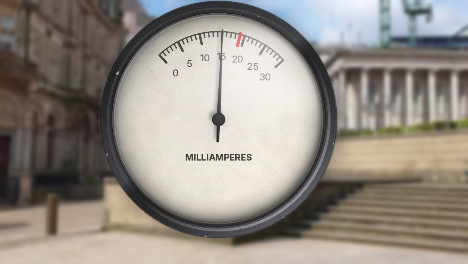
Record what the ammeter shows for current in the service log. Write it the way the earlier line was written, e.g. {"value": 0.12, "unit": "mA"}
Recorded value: {"value": 15, "unit": "mA"}
